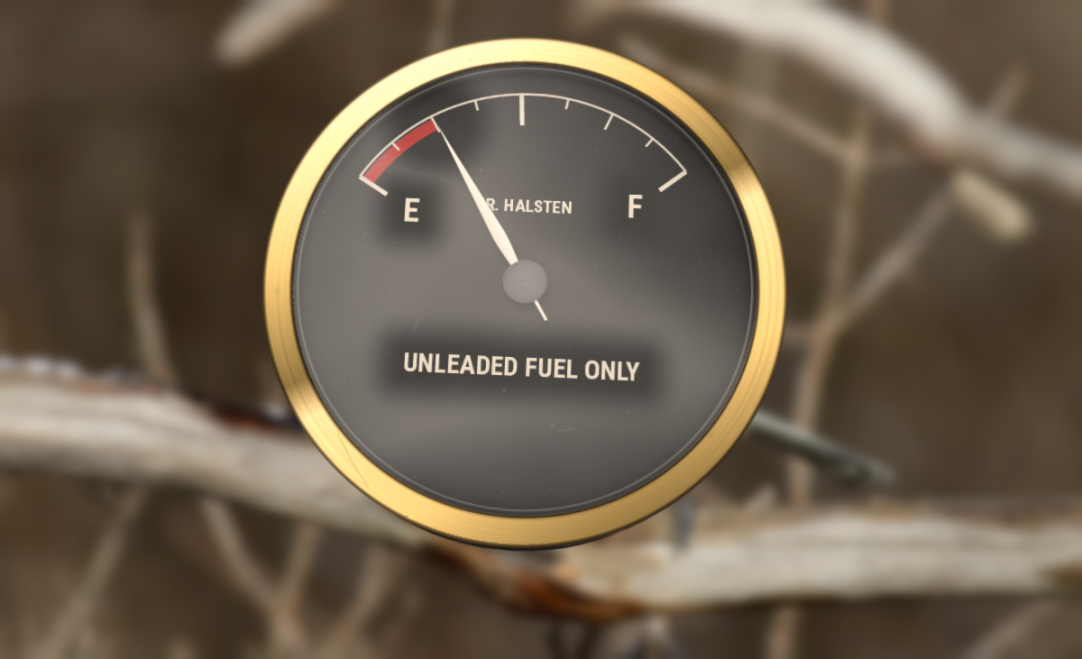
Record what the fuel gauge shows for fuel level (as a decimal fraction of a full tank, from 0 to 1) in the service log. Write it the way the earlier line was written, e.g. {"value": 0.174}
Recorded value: {"value": 0.25}
